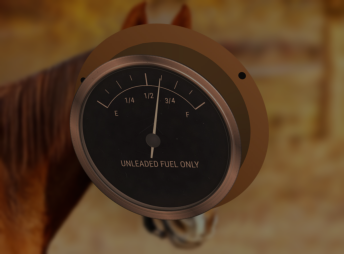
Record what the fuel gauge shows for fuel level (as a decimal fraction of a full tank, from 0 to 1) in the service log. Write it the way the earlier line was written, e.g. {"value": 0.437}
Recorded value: {"value": 0.625}
